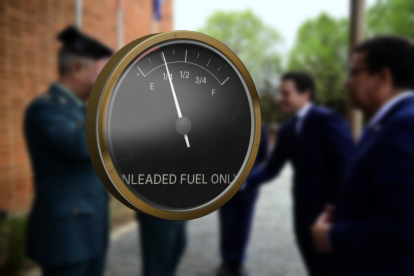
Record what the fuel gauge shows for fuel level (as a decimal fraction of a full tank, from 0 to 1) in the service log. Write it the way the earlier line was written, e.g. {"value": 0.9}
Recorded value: {"value": 0.25}
